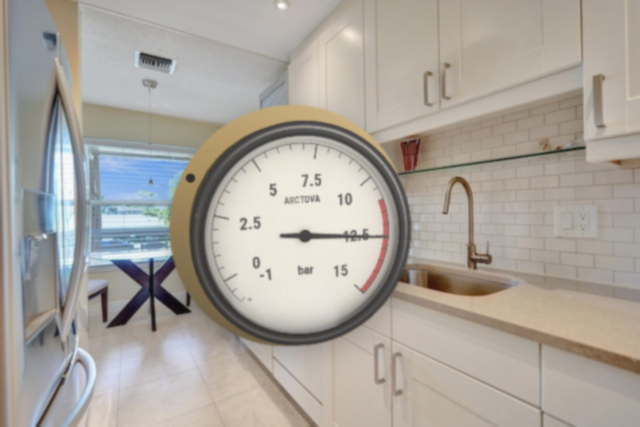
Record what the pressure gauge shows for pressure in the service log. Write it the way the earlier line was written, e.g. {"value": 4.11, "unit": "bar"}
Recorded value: {"value": 12.5, "unit": "bar"}
